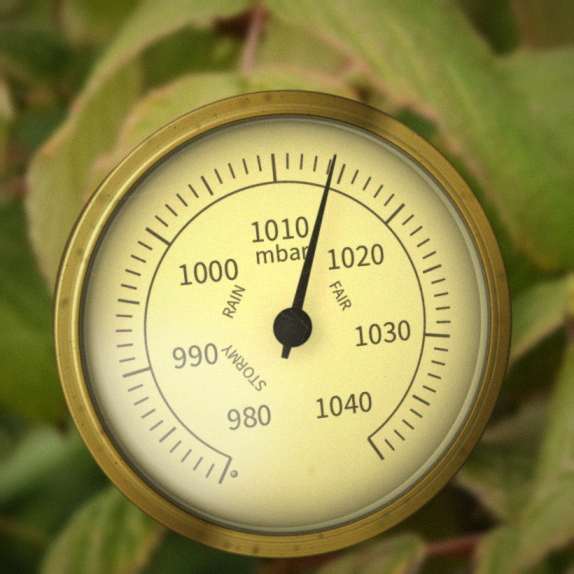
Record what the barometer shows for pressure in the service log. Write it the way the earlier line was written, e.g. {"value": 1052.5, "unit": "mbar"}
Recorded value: {"value": 1014, "unit": "mbar"}
